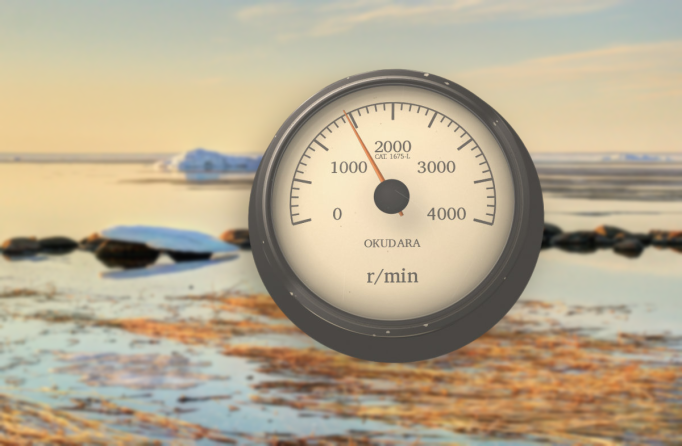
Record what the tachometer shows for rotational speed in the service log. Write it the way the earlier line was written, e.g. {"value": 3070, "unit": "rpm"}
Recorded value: {"value": 1450, "unit": "rpm"}
